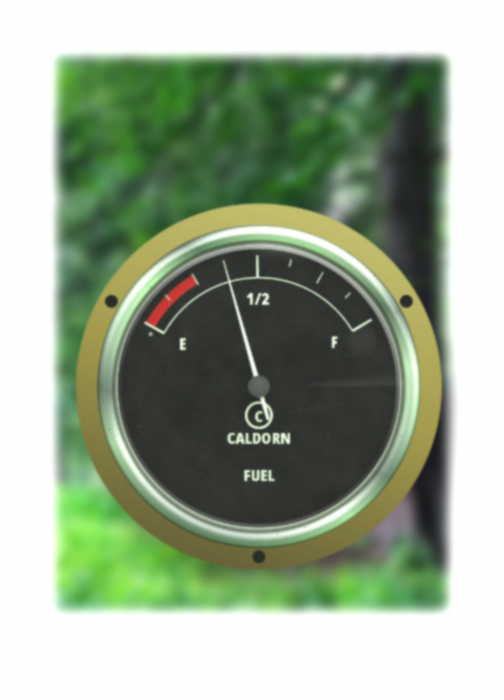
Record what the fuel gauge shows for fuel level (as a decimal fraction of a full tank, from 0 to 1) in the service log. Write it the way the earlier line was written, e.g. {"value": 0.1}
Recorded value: {"value": 0.375}
